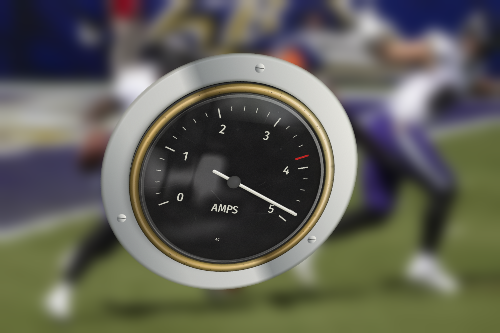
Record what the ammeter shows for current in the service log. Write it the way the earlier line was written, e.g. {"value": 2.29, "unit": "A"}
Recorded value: {"value": 4.8, "unit": "A"}
